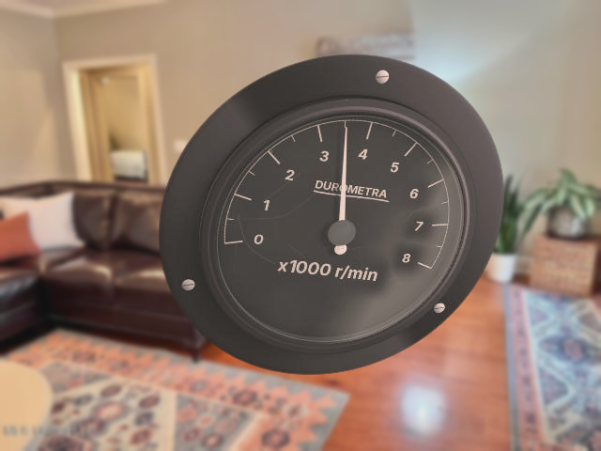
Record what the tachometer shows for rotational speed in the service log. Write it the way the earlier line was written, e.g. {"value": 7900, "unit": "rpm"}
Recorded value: {"value": 3500, "unit": "rpm"}
